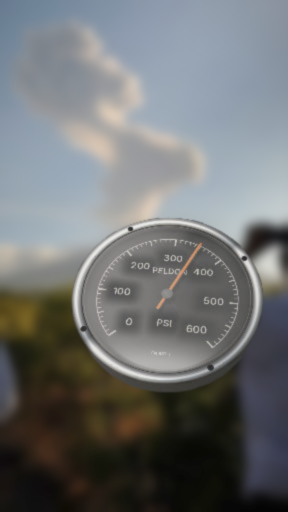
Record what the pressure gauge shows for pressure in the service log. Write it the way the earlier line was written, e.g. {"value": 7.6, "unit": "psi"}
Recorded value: {"value": 350, "unit": "psi"}
